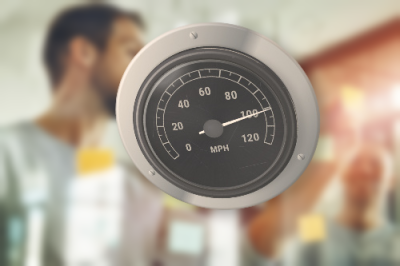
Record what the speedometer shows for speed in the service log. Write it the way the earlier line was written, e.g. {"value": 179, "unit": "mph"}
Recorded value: {"value": 100, "unit": "mph"}
